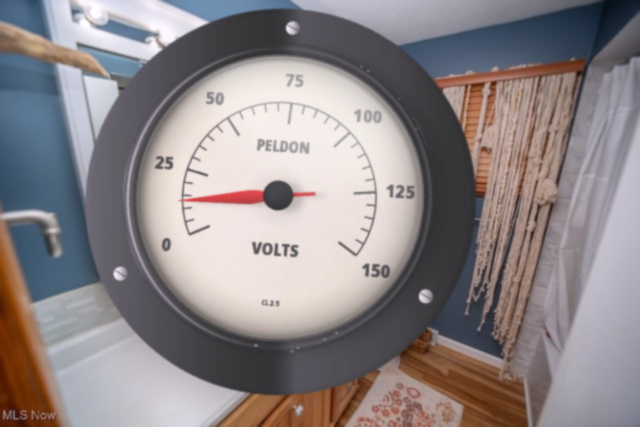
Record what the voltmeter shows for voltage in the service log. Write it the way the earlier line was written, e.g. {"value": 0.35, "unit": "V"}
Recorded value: {"value": 12.5, "unit": "V"}
